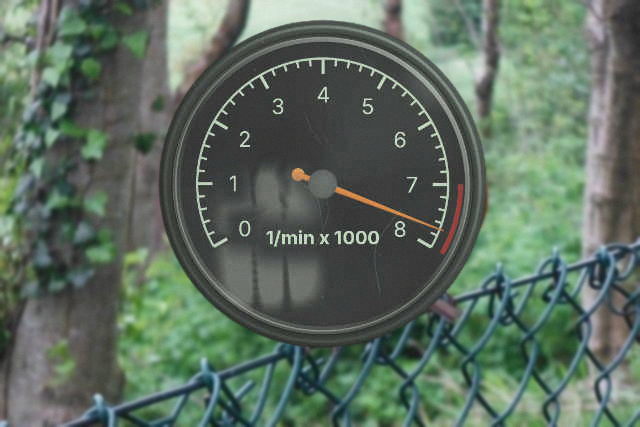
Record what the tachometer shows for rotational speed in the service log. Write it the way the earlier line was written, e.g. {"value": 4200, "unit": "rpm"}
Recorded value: {"value": 7700, "unit": "rpm"}
